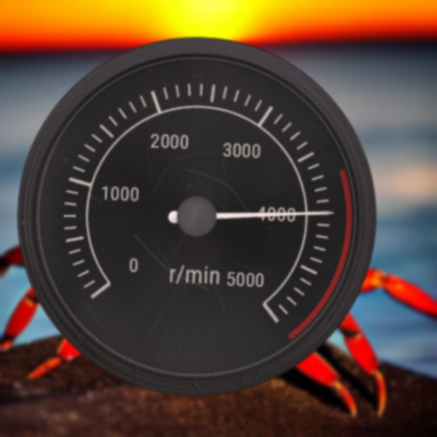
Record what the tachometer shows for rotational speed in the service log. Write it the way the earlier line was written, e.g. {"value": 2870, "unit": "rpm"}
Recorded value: {"value": 4000, "unit": "rpm"}
